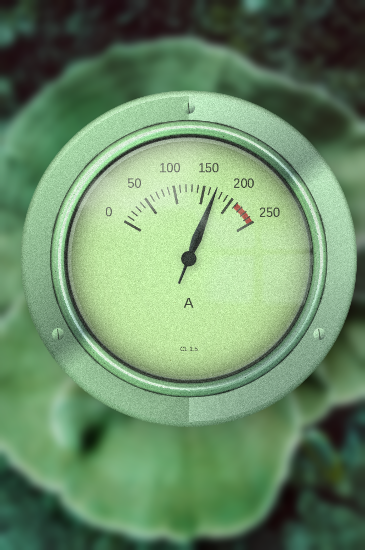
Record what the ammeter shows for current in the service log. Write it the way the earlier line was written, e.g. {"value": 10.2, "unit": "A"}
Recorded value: {"value": 170, "unit": "A"}
